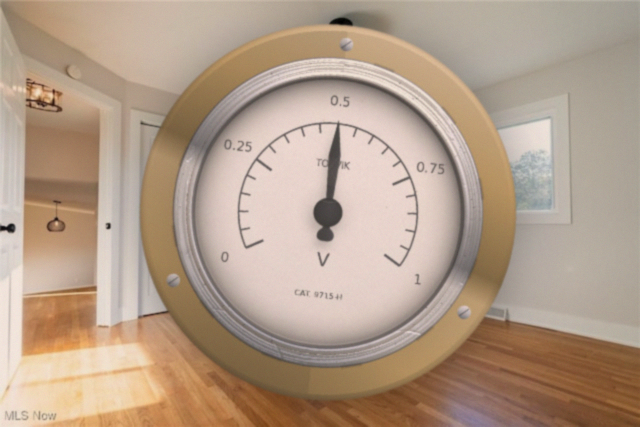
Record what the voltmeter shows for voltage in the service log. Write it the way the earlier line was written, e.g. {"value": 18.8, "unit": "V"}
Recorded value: {"value": 0.5, "unit": "V"}
